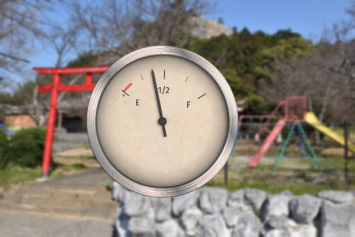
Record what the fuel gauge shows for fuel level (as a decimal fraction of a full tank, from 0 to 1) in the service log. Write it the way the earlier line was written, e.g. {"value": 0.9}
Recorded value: {"value": 0.375}
